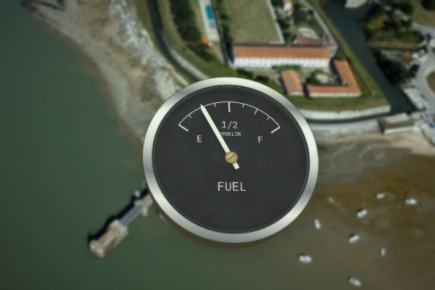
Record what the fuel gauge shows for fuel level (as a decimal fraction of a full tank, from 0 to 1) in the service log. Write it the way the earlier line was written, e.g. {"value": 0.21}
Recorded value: {"value": 0.25}
